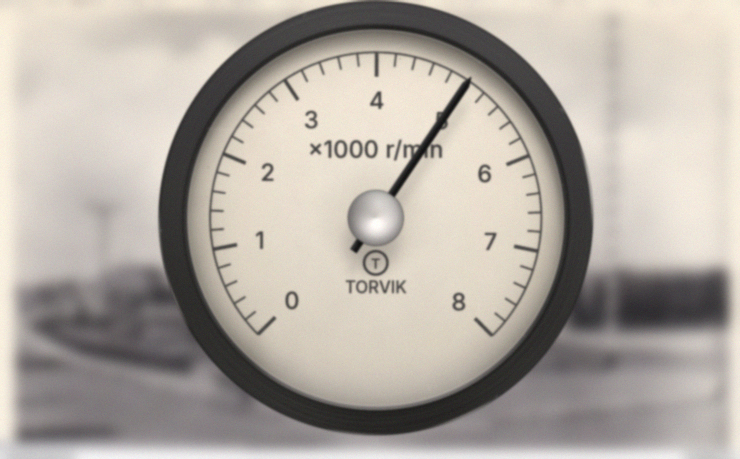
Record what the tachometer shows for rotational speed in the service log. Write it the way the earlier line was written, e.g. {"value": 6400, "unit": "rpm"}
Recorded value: {"value": 5000, "unit": "rpm"}
